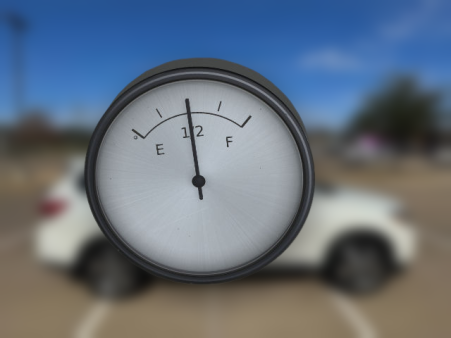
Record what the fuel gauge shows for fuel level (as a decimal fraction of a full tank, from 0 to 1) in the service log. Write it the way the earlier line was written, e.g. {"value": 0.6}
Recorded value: {"value": 0.5}
